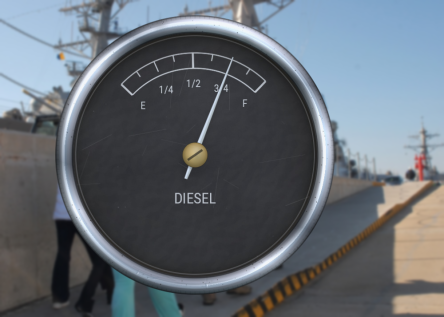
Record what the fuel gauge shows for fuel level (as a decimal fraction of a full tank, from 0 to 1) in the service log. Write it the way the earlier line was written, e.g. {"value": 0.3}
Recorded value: {"value": 0.75}
